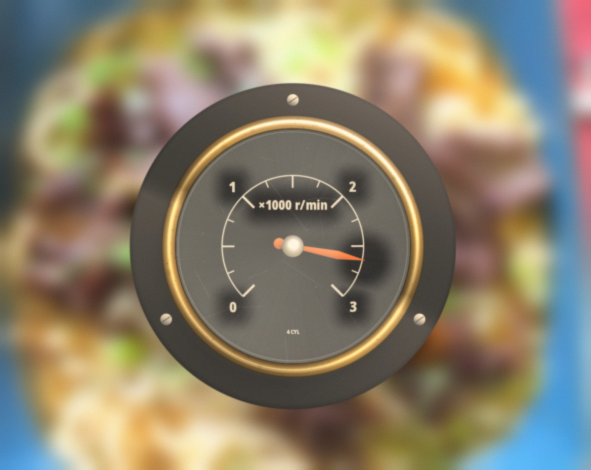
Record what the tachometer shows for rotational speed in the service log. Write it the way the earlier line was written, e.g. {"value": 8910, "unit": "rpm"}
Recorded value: {"value": 2625, "unit": "rpm"}
